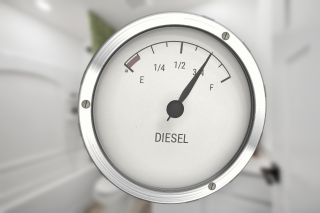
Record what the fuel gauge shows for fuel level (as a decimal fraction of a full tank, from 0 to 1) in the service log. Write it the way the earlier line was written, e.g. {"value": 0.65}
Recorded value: {"value": 0.75}
